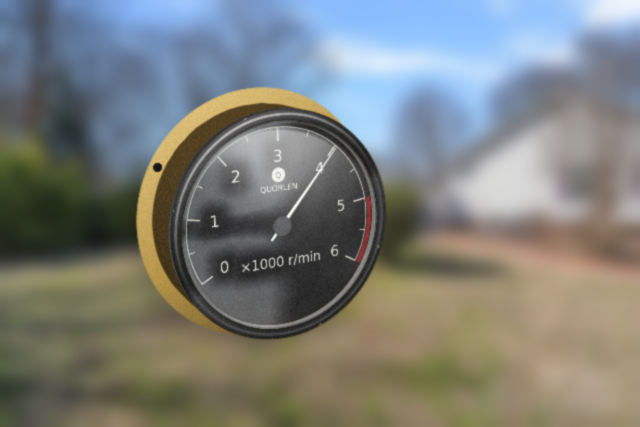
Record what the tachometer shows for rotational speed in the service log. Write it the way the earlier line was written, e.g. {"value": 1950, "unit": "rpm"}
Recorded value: {"value": 4000, "unit": "rpm"}
